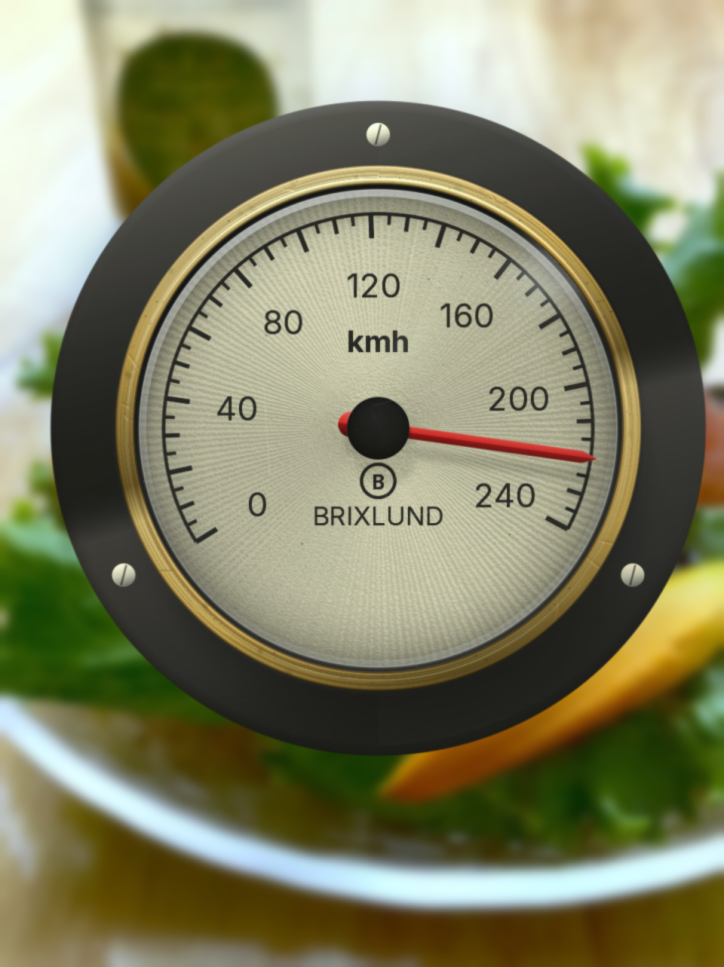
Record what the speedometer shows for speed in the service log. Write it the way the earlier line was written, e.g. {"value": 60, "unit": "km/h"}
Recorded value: {"value": 220, "unit": "km/h"}
